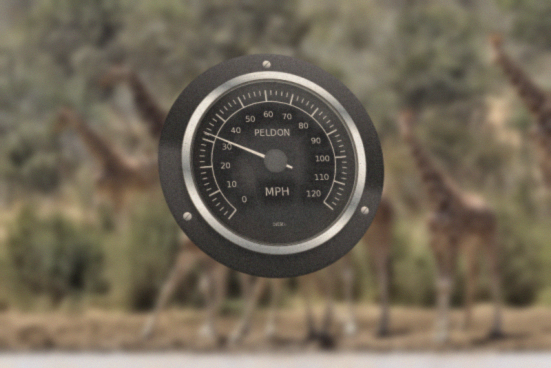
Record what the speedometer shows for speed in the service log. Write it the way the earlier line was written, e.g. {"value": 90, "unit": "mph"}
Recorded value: {"value": 32, "unit": "mph"}
